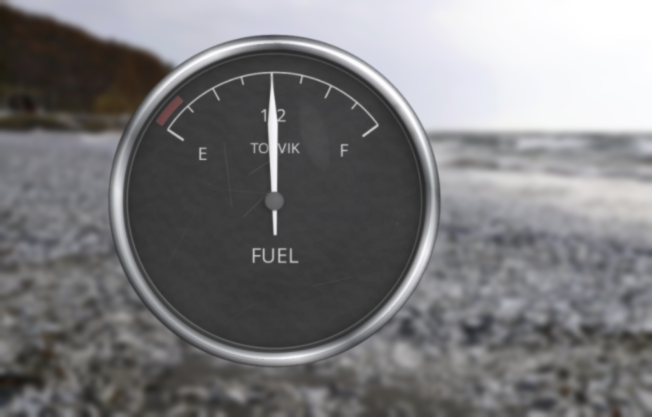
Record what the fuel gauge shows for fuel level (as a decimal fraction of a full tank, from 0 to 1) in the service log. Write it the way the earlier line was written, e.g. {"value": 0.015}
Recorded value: {"value": 0.5}
